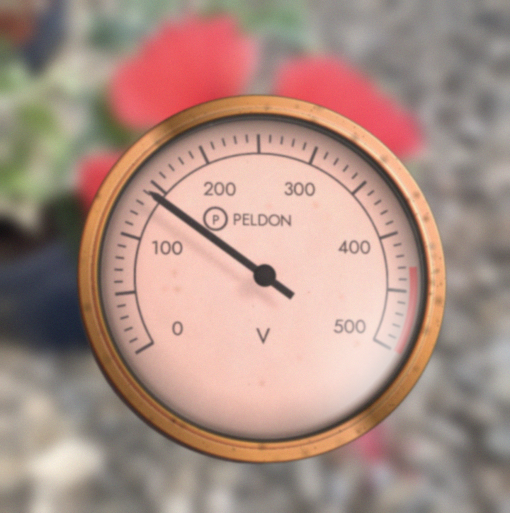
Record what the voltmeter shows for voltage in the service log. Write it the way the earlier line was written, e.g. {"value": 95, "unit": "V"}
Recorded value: {"value": 140, "unit": "V"}
